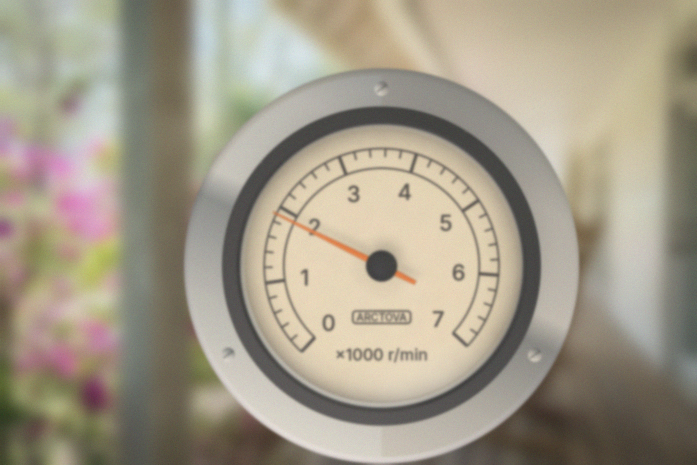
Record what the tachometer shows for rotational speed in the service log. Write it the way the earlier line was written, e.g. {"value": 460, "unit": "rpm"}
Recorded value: {"value": 1900, "unit": "rpm"}
